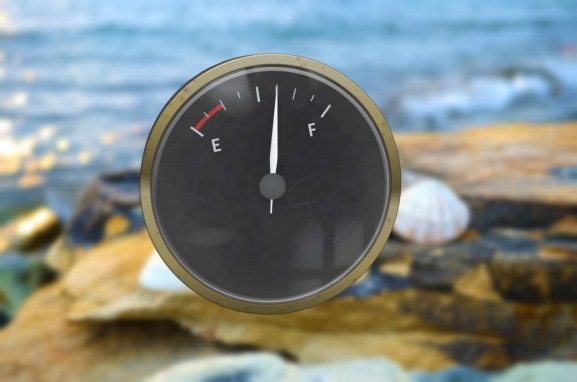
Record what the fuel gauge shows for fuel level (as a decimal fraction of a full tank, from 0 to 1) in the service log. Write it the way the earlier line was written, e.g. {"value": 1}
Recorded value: {"value": 0.625}
